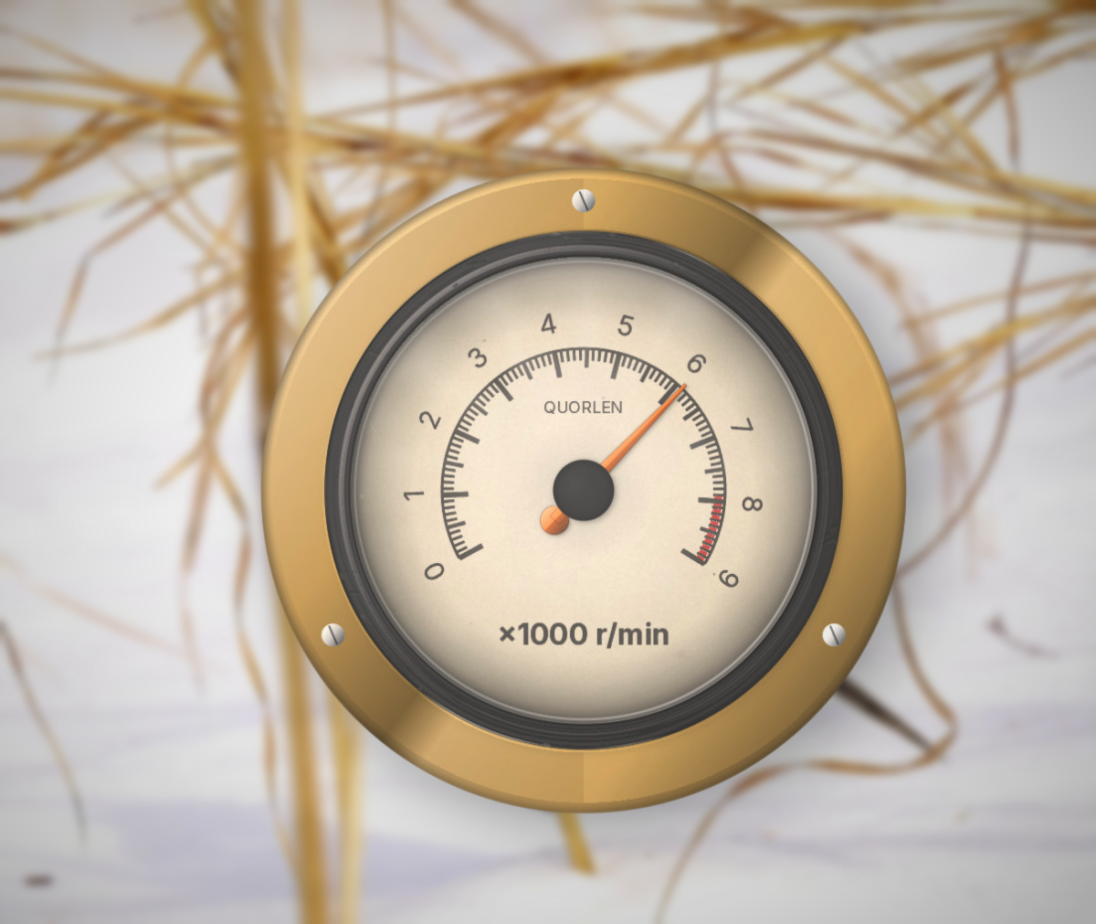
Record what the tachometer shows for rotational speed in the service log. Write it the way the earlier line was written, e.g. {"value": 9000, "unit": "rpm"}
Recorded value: {"value": 6100, "unit": "rpm"}
